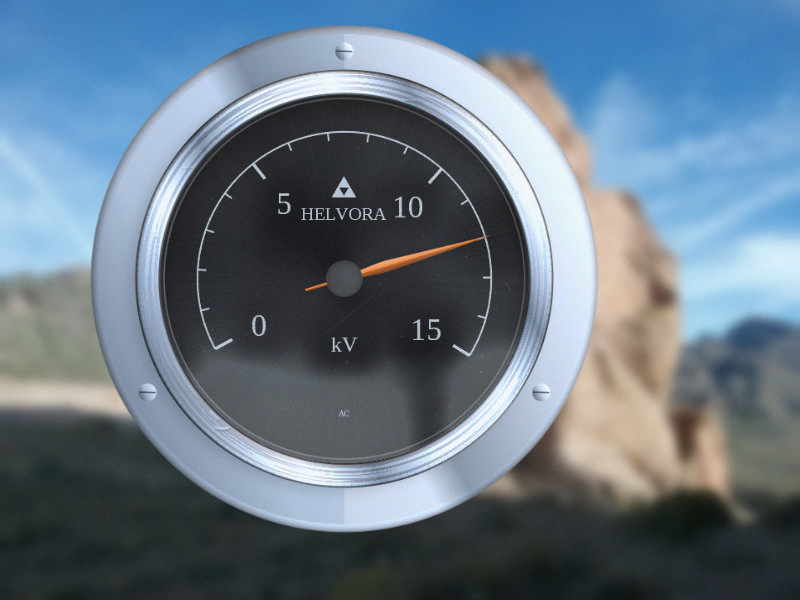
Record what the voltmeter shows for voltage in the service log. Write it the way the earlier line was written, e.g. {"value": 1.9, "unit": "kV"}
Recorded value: {"value": 12, "unit": "kV"}
